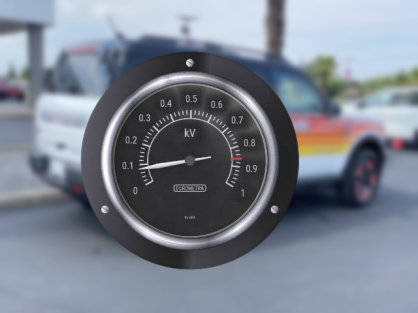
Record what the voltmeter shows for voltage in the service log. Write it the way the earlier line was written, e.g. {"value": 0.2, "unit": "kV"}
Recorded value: {"value": 0.08, "unit": "kV"}
